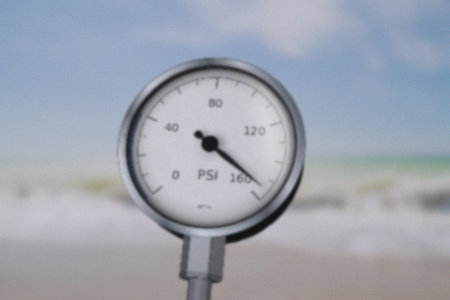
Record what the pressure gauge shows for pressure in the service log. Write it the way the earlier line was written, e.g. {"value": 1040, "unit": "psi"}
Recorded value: {"value": 155, "unit": "psi"}
